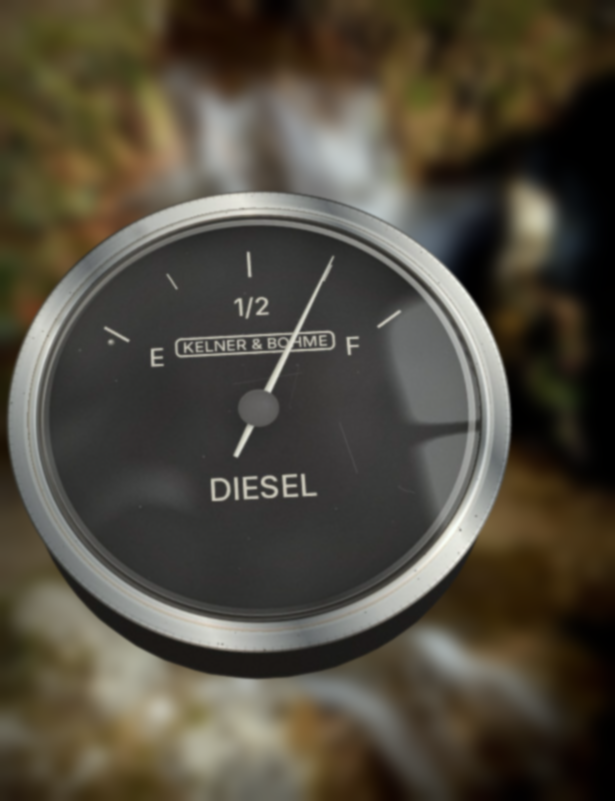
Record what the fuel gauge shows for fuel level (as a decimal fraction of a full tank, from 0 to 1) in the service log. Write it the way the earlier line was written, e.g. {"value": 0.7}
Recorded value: {"value": 0.75}
